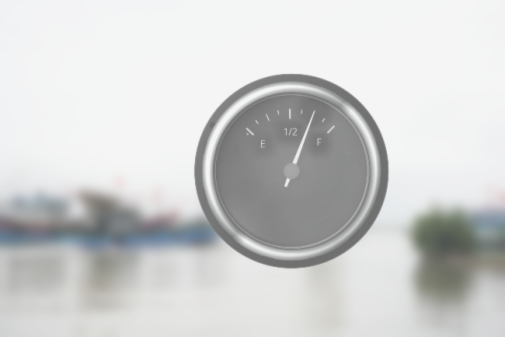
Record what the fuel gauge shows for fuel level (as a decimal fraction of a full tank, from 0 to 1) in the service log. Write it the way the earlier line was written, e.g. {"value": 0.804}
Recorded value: {"value": 0.75}
